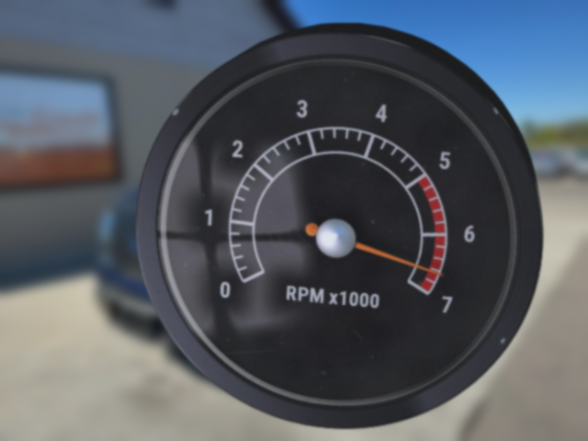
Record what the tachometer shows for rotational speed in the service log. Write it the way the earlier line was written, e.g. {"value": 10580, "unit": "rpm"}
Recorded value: {"value": 6600, "unit": "rpm"}
